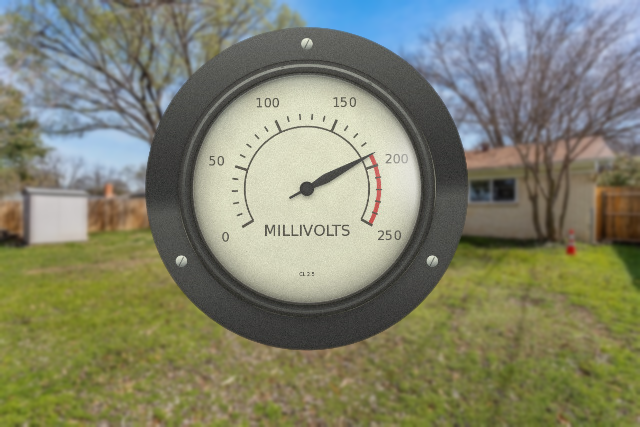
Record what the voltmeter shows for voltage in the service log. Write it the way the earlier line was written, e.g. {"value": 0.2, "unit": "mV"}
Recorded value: {"value": 190, "unit": "mV"}
